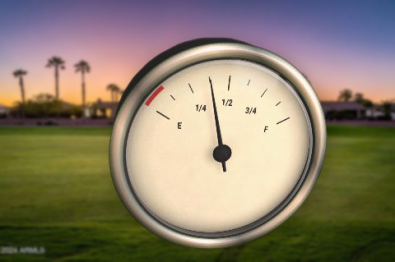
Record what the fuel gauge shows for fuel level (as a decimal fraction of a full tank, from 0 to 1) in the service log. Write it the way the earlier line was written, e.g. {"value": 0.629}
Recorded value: {"value": 0.375}
